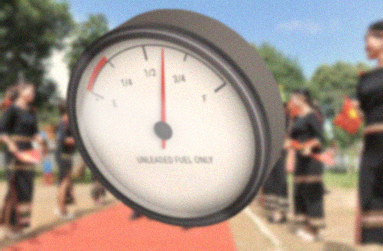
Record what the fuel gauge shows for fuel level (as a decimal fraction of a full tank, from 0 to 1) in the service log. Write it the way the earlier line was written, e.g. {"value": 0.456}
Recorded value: {"value": 0.625}
